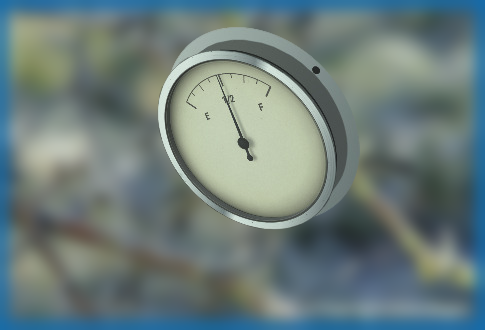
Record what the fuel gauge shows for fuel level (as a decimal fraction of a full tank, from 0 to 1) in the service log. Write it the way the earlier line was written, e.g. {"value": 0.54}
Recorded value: {"value": 0.5}
